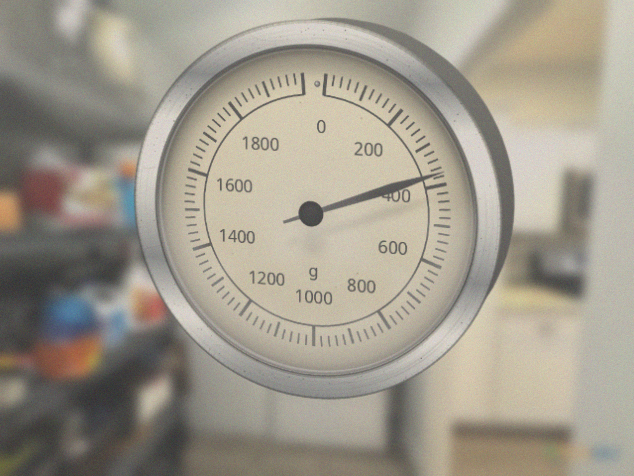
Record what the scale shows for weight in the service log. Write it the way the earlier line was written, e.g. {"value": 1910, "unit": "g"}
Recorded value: {"value": 370, "unit": "g"}
